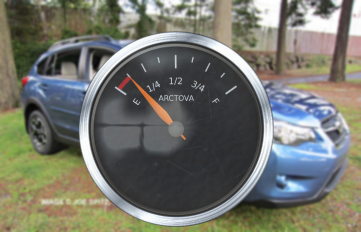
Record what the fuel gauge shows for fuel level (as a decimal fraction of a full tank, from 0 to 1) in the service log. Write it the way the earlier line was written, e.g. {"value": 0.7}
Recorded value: {"value": 0.125}
